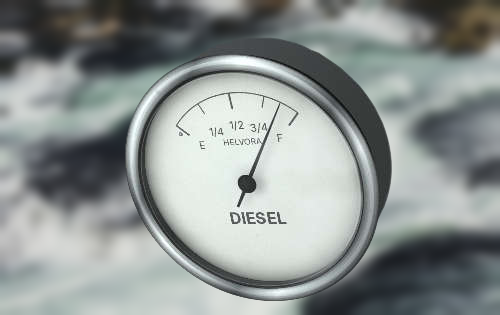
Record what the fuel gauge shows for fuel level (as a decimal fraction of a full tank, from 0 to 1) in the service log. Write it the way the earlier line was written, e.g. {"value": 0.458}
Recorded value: {"value": 0.875}
